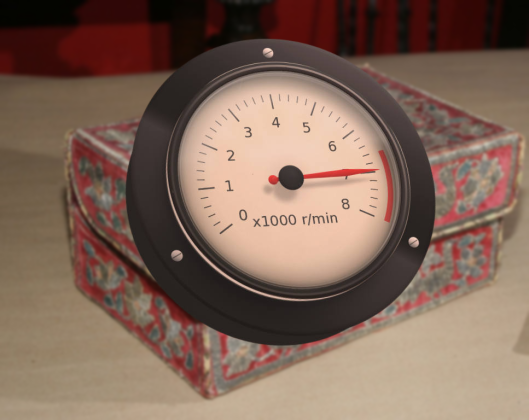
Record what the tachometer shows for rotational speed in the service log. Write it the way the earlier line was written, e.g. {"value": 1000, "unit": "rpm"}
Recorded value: {"value": 7000, "unit": "rpm"}
